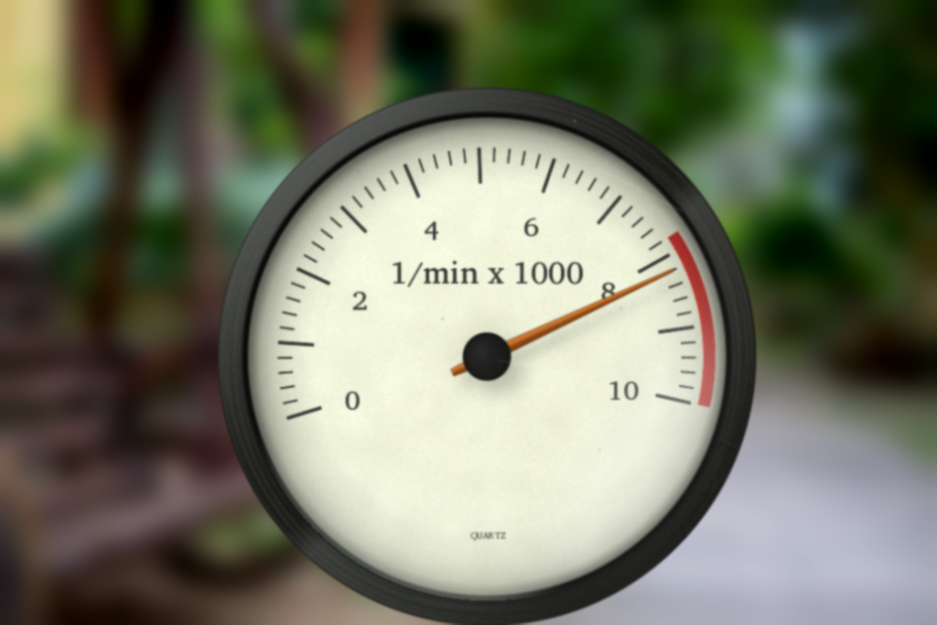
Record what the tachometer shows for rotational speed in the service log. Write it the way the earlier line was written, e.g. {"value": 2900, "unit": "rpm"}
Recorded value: {"value": 8200, "unit": "rpm"}
